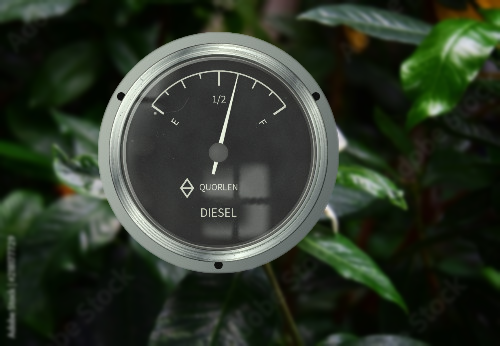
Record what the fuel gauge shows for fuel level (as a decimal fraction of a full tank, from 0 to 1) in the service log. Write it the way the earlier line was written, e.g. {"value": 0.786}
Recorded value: {"value": 0.625}
